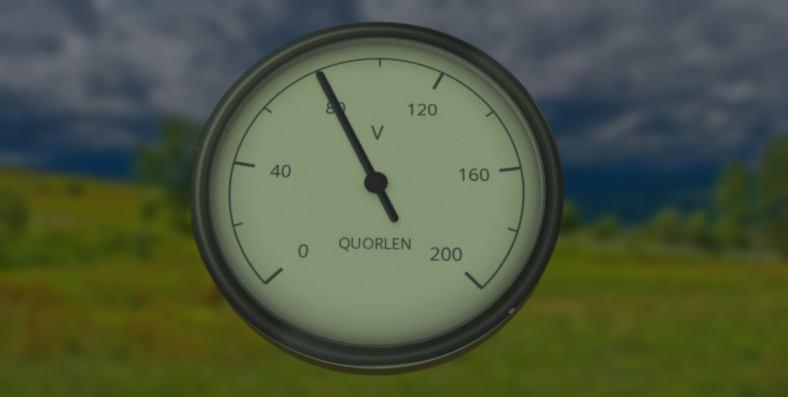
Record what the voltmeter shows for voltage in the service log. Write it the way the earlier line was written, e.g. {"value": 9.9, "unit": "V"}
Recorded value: {"value": 80, "unit": "V"}
